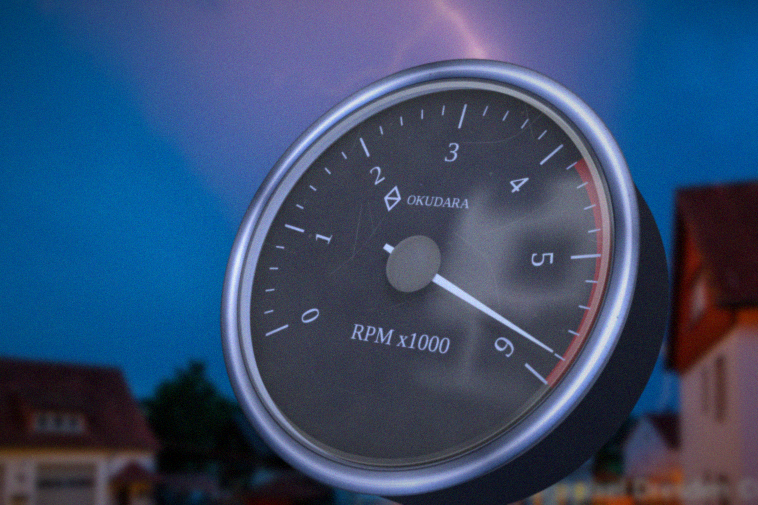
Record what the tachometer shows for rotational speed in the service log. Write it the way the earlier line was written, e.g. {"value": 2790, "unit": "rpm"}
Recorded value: {"value": 5800, "unit": "rpm"}
